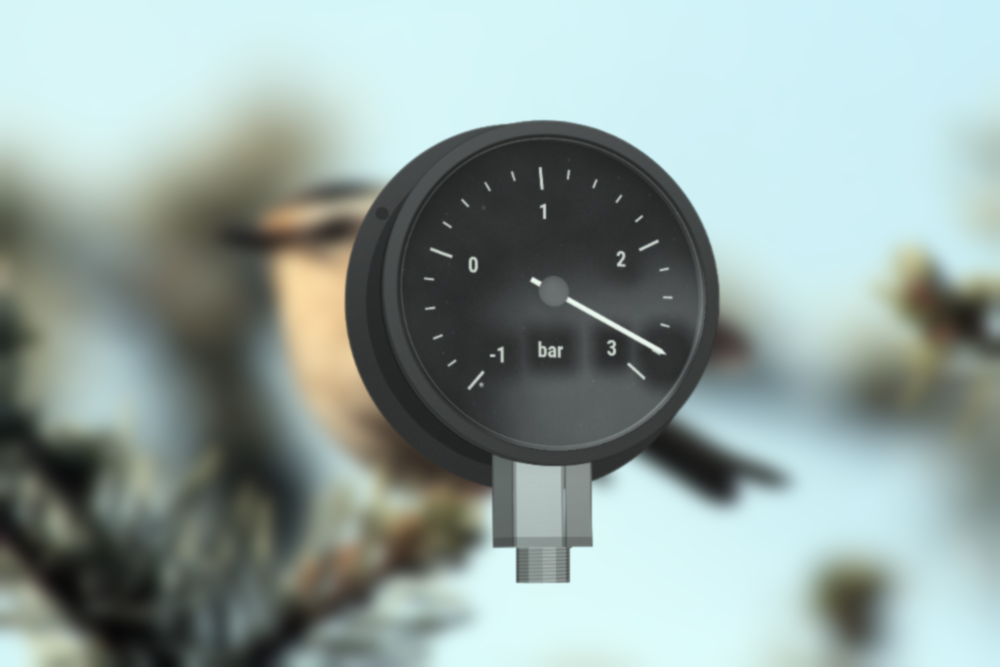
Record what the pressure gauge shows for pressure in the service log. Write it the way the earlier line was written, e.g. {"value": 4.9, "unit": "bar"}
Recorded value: {"value": 2.8, "unit": "bar"}
